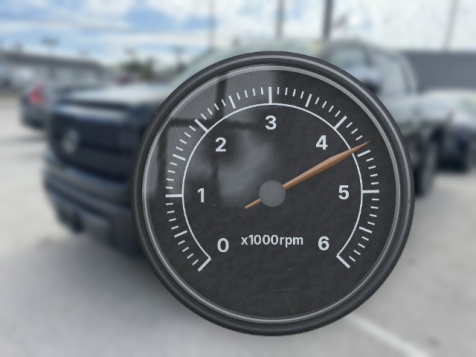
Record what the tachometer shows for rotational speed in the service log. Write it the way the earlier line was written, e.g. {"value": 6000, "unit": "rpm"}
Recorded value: {"value": 4400, "unit": "rpm"}
